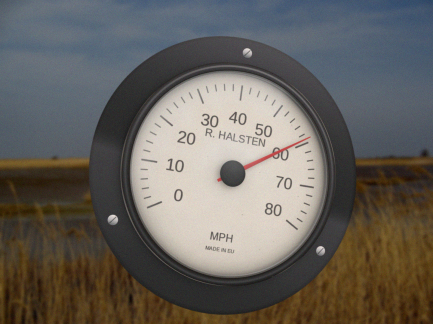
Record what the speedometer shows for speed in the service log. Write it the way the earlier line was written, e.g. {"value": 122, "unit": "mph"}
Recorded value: {"value": 59, "unit": "mph"}
